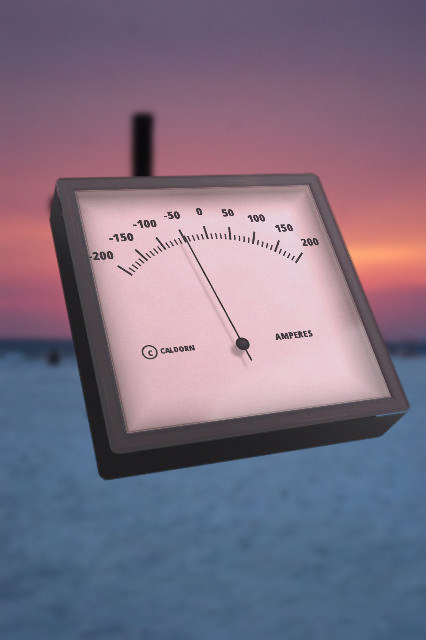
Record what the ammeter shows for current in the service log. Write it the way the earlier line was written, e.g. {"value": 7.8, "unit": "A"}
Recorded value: {"value": -50, "unit": "A"}
